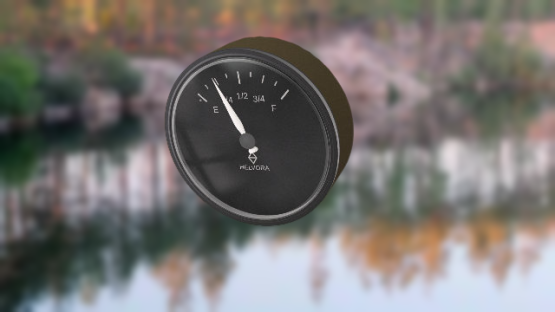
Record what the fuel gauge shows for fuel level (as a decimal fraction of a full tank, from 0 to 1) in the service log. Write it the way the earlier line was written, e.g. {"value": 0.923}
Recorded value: {"value": 0.25}
